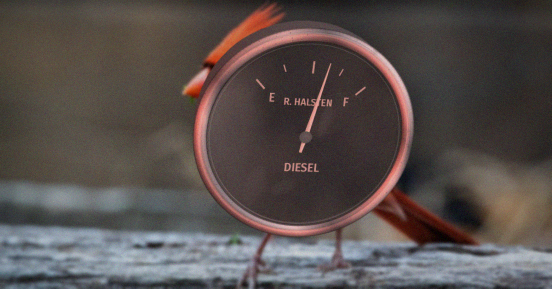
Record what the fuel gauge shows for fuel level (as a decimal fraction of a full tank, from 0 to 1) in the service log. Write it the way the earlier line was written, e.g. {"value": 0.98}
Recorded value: {"value": 0.625}
